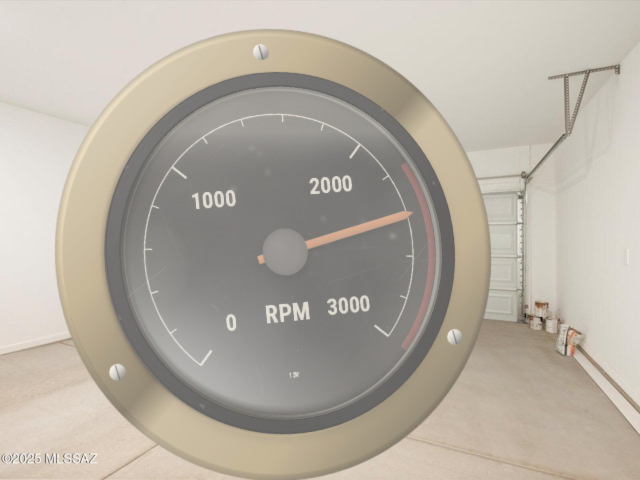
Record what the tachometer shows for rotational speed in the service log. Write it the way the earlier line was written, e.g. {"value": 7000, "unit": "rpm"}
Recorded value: {"value": 2400, "unit": "rpm"}
